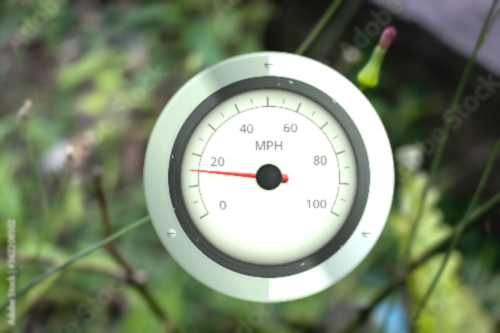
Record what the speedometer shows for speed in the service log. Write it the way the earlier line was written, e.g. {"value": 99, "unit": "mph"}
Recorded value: {"value": 15, "unit": "mph"}
